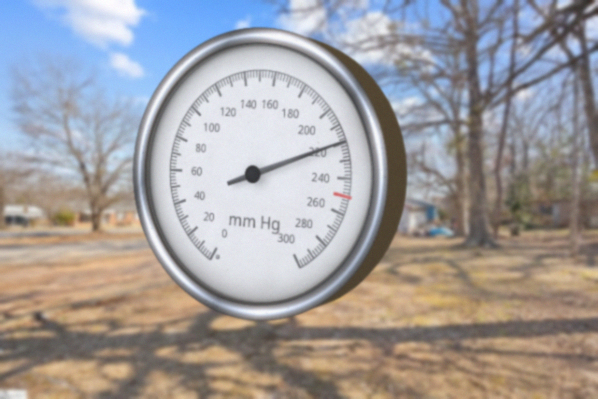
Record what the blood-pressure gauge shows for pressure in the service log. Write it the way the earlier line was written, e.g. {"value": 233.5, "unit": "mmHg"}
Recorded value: {"value": 220, "unit": "mmHg"}
